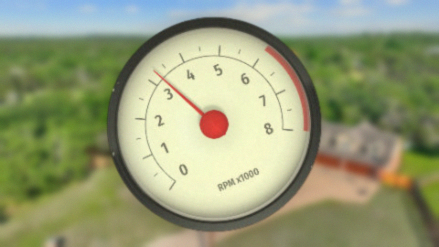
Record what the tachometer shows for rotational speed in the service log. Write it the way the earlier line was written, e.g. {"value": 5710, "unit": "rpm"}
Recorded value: {"value": 3250, "unit": "rpm"}
